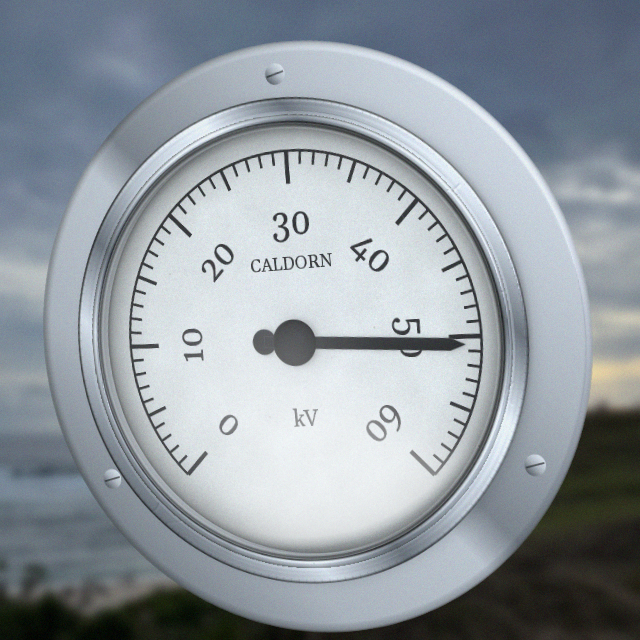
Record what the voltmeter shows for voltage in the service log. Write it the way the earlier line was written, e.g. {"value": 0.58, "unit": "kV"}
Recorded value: {"value": 50.5, "unit": "kV"}
